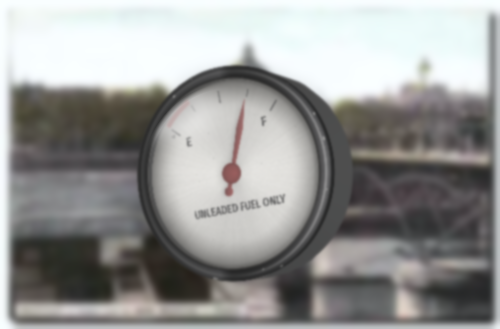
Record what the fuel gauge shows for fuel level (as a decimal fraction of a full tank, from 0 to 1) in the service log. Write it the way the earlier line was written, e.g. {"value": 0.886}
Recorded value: {"value": 0.75}
